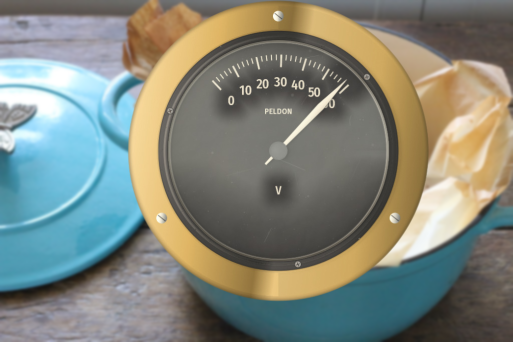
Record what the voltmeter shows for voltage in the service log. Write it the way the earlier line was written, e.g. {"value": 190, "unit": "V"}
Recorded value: {"value": 58, "unit": "V"}
